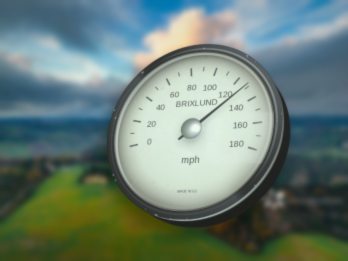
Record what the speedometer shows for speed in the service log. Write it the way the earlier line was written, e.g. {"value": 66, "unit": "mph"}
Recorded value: {"value": 130, "unit": "mph"}
